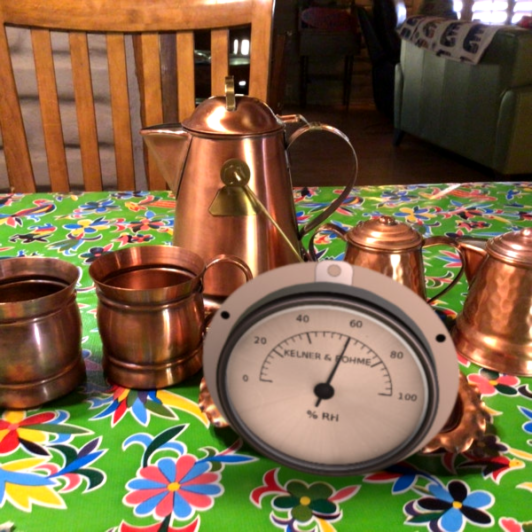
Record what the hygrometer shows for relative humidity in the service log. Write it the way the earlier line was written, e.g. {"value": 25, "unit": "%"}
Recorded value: {"value": 60, "unit": "%"}
